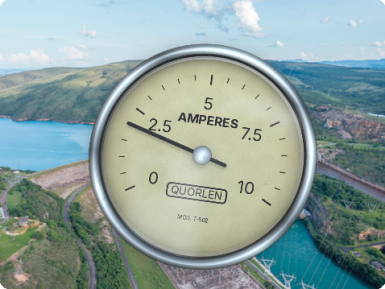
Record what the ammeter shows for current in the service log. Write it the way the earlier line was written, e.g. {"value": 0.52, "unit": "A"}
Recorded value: {"value": 2, "unit": "A"}
